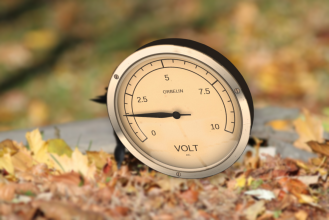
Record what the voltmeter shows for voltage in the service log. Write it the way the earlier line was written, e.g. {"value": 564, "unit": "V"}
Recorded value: {"value": 1.5, "unit": "V"}
